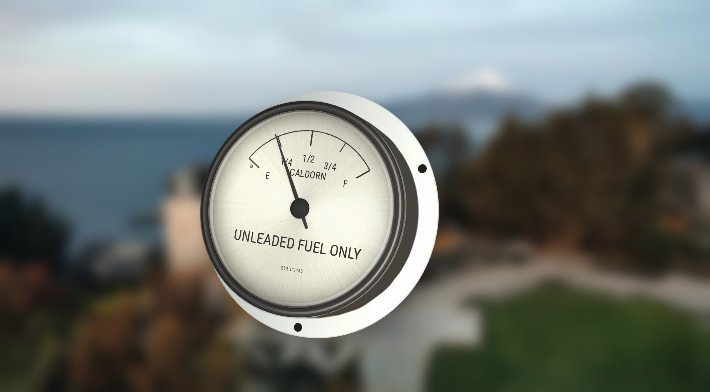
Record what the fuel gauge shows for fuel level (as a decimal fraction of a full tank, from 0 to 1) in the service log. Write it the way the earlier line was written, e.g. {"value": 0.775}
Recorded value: {"value": 0.25}
